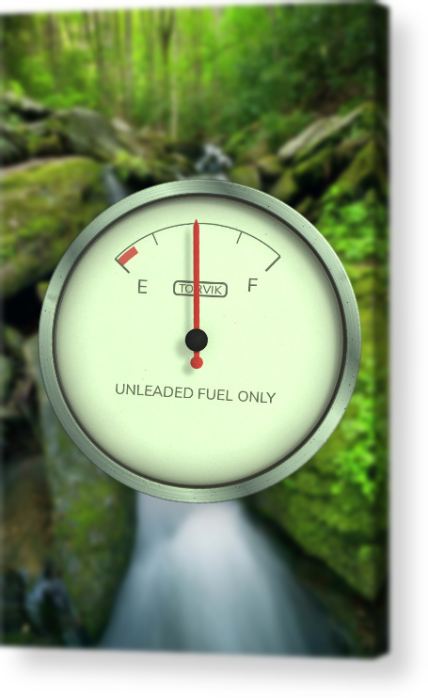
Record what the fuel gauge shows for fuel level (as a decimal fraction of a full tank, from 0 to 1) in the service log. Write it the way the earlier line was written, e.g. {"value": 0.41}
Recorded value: {"value": 0.5}
